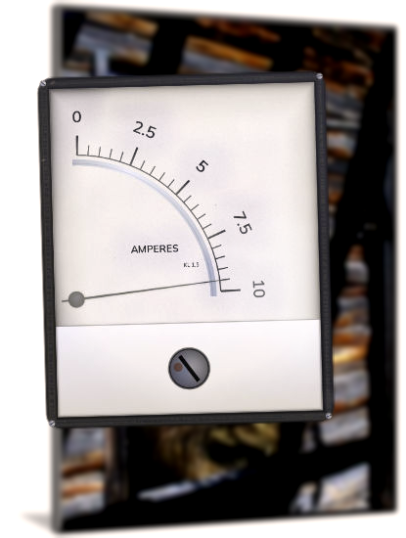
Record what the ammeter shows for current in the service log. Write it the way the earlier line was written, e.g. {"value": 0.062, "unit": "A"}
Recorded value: {"value": 9.5, "unit": "A"}
